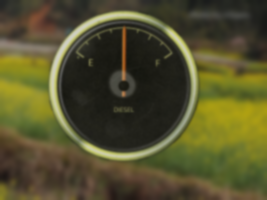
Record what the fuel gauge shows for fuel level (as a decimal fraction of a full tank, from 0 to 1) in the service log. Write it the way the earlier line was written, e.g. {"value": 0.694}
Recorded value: {"value": 0.5}
